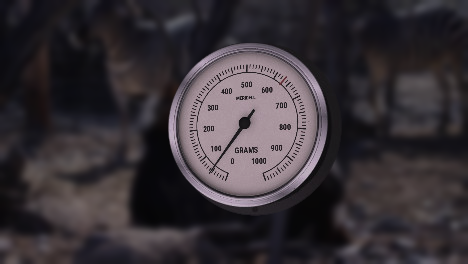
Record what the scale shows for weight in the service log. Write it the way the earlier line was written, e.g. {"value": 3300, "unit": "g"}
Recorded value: {"value": 50, "unit": "g"}
